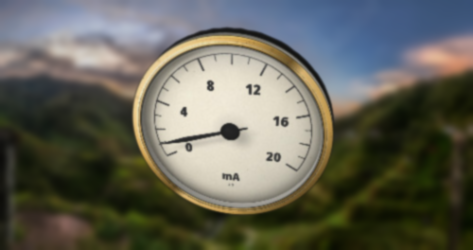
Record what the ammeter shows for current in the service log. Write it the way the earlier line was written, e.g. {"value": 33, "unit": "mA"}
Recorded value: {"value": 1, "unit": "mA"}
